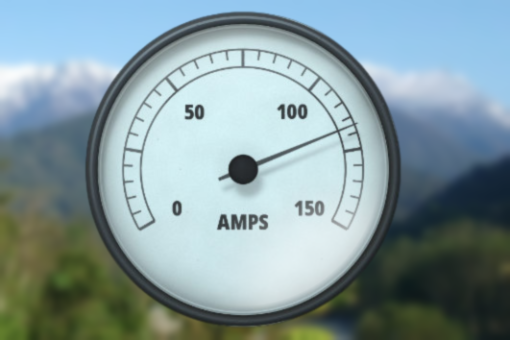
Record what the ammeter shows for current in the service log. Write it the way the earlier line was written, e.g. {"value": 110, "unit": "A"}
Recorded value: {"value": 117.5, "unit": "A"}
